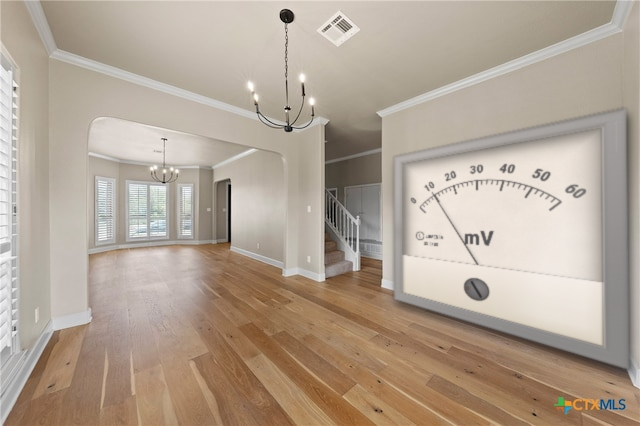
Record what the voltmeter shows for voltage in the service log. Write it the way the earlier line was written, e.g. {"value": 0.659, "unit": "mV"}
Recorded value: {"value": 10, "unit": "mV"}
